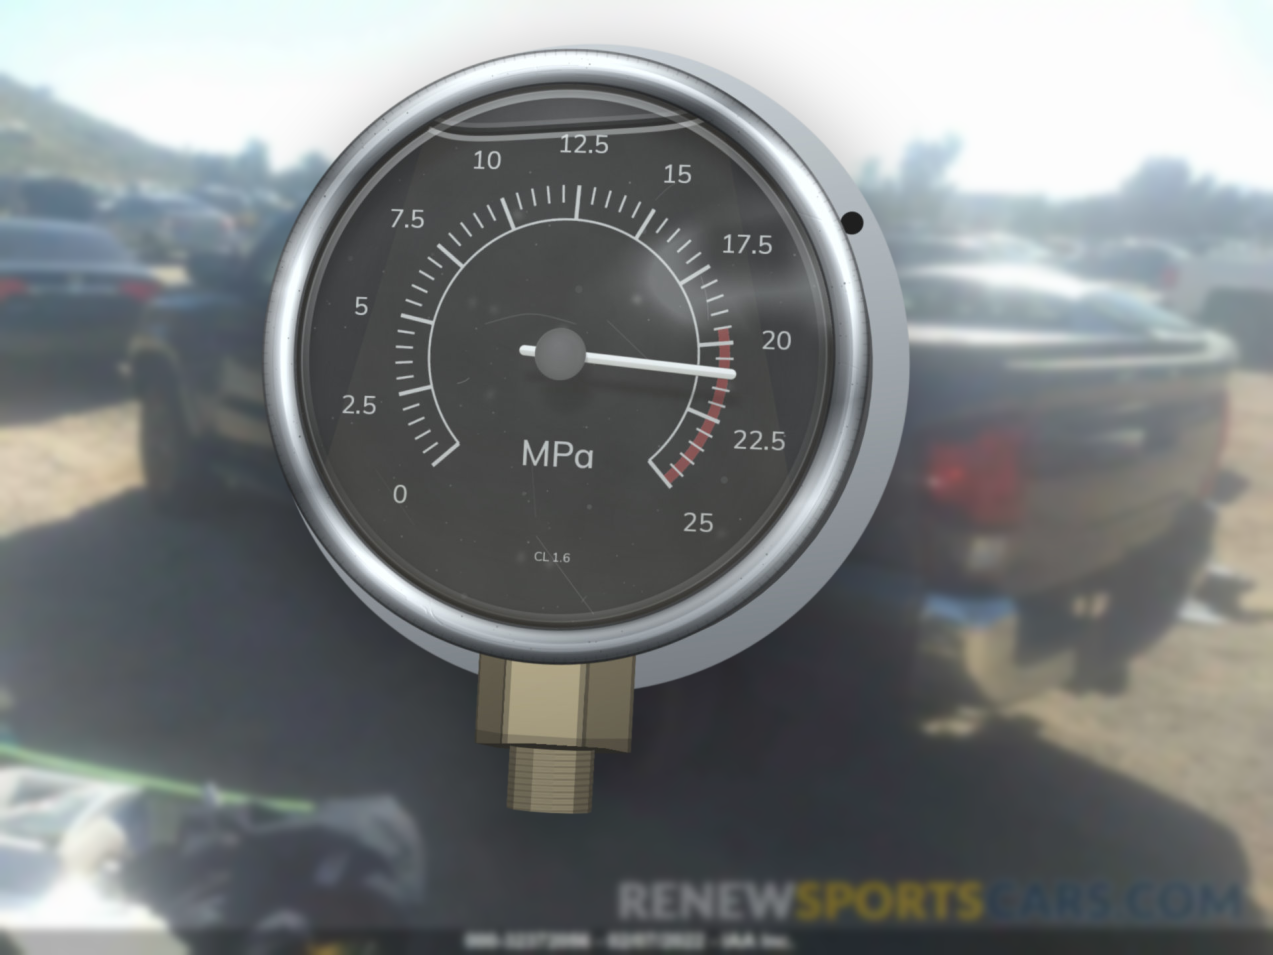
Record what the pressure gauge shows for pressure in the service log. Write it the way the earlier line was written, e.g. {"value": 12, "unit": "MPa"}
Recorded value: {"value": 21, "unit": "MPa"}
